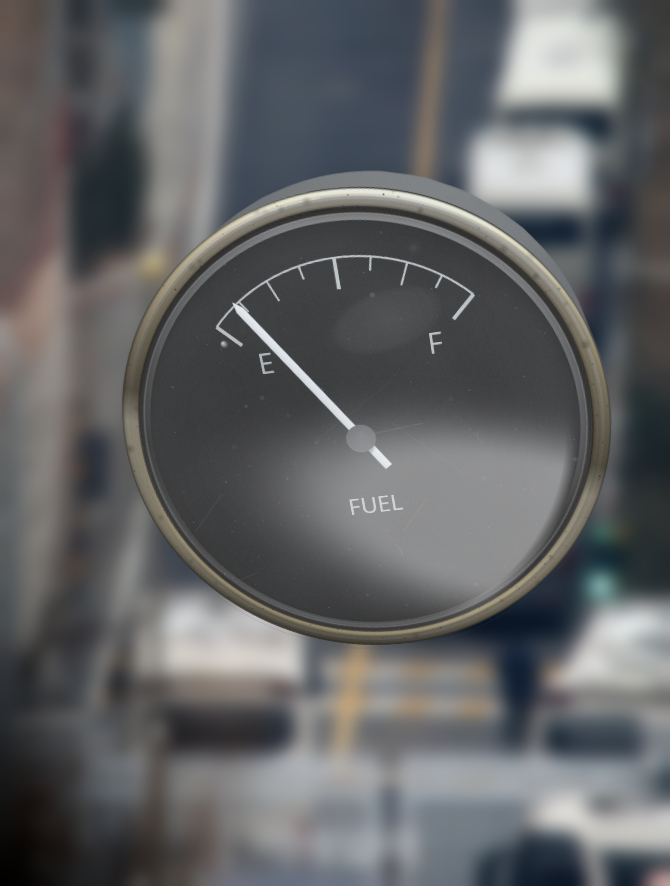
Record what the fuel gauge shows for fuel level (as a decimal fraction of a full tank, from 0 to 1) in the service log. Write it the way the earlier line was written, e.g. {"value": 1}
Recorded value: {"value": 0.125}
